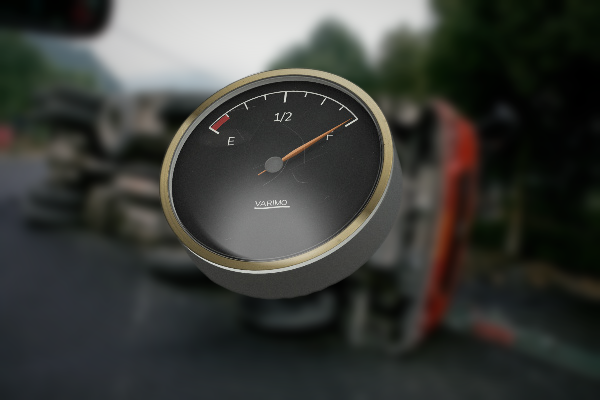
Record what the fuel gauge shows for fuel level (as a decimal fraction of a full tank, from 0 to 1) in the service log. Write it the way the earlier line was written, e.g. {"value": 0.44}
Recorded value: {"value": 1}
